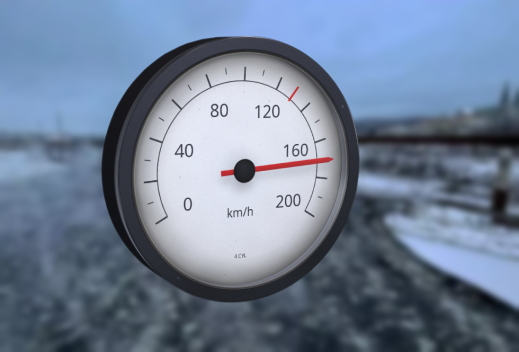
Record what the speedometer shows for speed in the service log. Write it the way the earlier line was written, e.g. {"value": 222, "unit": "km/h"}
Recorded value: {"value": 170, "unit": "km/h"}
